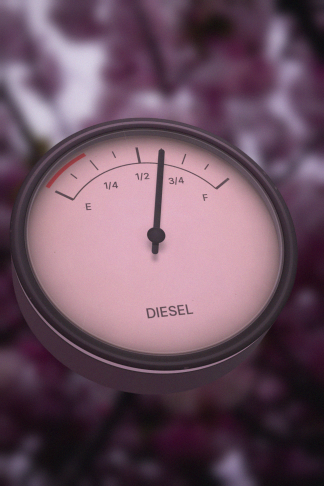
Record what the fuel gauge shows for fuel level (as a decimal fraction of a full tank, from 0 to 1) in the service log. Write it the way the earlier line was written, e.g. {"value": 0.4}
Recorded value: {"value": 0.625}
